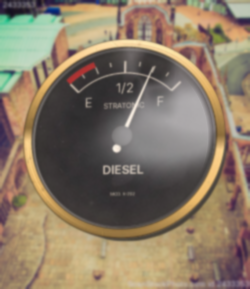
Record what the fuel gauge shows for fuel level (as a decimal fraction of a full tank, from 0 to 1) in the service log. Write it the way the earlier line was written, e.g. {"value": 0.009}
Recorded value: {"value": 0.75}
